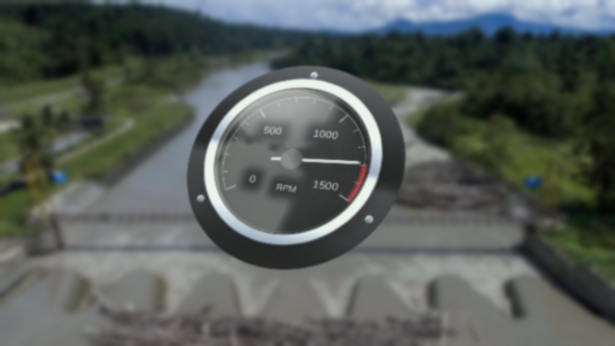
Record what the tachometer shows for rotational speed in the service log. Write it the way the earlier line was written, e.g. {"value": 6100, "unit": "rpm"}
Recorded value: {"value": 1300, "unit": "rpm"}
